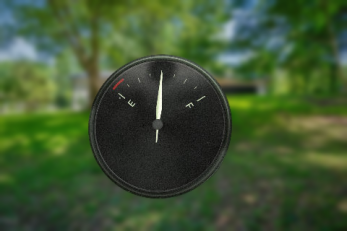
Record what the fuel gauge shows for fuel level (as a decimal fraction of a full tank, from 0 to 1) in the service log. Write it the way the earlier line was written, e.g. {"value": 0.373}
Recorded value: {"value": 0.5}
